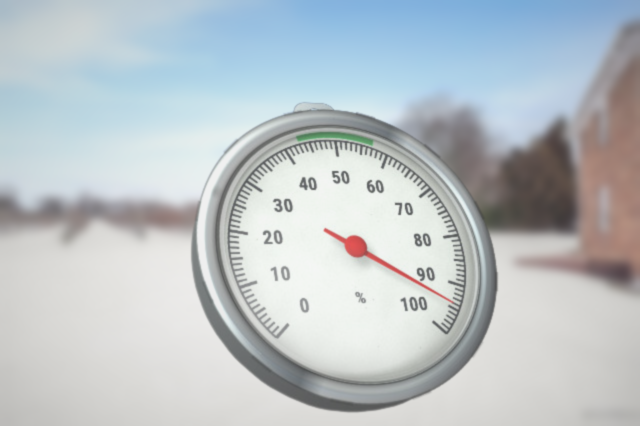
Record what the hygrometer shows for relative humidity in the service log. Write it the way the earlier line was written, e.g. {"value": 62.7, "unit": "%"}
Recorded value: {"value": 95, "unit": "%"}
